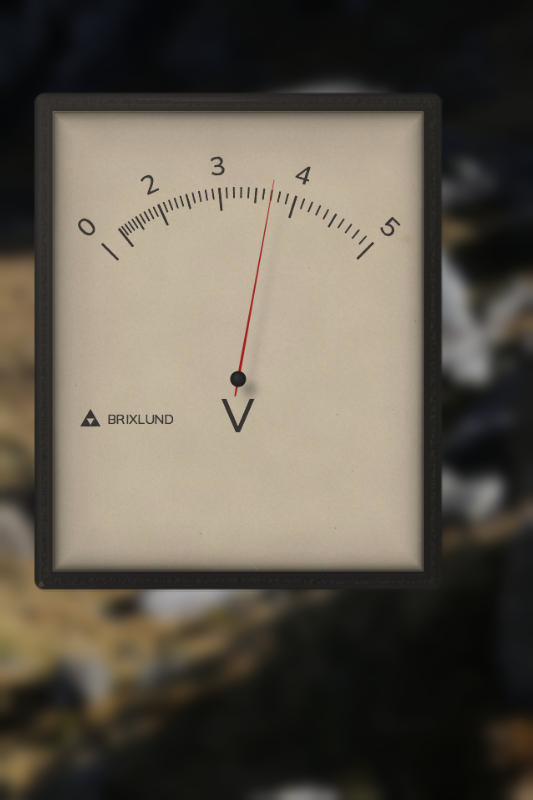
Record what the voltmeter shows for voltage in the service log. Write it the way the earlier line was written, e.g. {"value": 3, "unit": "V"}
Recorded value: {"value": 3.7, "unit": "V"}
